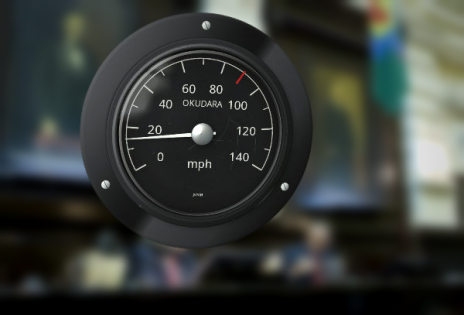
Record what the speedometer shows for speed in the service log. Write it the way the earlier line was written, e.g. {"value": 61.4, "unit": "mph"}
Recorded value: {"value": 15, "unit": "mph"}
